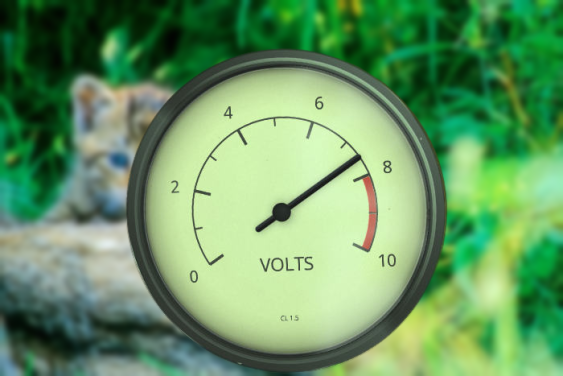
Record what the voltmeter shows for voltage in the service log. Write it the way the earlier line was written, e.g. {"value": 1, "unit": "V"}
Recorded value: {"value": 7.5, "unit": "V"}
